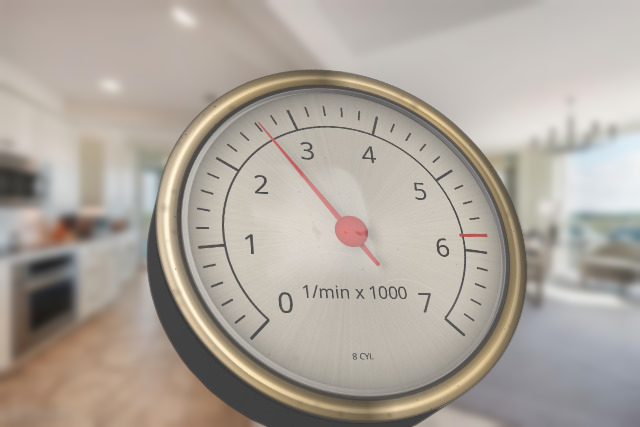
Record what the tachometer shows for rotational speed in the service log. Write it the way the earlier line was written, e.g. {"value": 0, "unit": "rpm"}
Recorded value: {"value": 2600, "unit": "rpm"}
